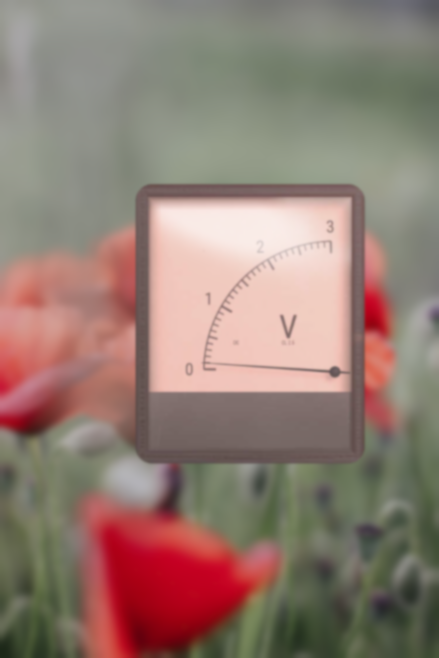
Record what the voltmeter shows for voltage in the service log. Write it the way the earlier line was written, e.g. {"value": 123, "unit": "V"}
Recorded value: {"value": 0.1, "unit": "V"}
